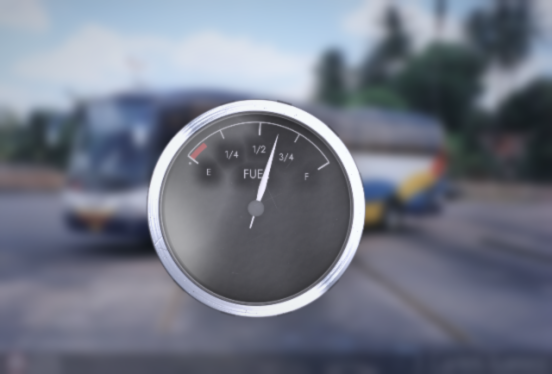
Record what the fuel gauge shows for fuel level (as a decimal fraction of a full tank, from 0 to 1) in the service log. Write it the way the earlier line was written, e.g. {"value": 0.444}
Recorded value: {"value": 0.625}
